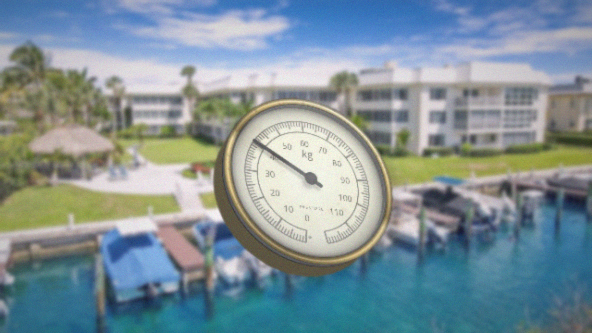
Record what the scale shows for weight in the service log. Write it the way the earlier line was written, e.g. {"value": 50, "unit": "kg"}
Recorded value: {"value": 40, "unit": "kg"}
